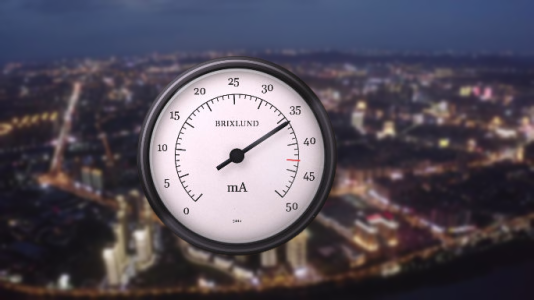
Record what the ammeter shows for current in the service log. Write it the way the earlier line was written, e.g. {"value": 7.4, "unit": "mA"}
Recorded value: {"value": 36, "unit": "mA"}
